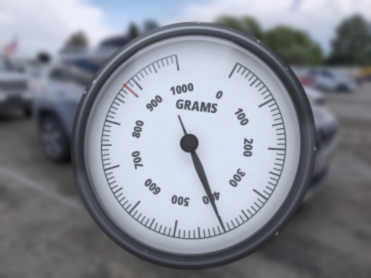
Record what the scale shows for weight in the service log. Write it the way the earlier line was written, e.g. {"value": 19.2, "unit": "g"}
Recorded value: {"value": 400, "unit": "g"}
